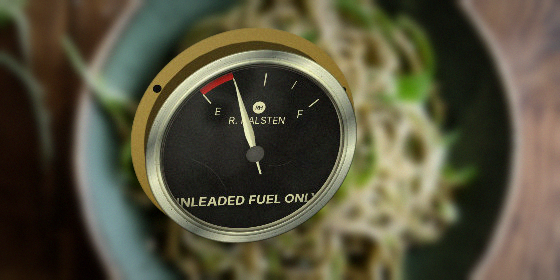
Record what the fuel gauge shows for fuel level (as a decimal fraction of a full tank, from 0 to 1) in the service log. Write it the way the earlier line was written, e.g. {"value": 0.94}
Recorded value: {"value": 0.25}
